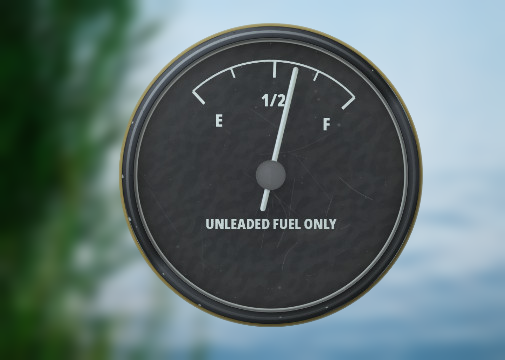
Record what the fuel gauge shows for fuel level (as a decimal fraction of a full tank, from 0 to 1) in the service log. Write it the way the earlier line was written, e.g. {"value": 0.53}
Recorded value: {"value": 0.625}
